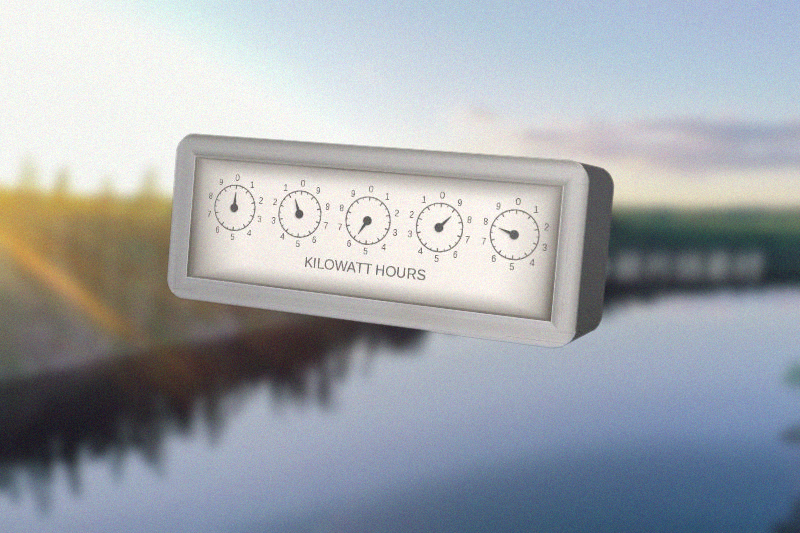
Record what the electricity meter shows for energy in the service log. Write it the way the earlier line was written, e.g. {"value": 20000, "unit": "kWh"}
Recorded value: {"value": 588, "unit": "kWh"}
